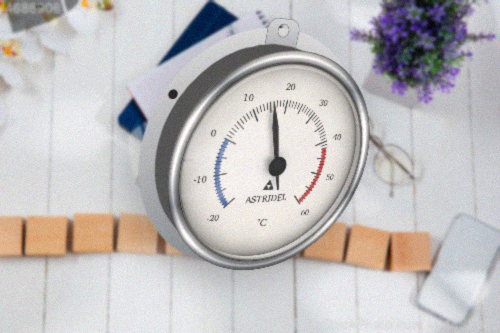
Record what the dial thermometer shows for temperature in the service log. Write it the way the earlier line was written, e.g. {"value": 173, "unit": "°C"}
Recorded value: {"value": 15, "unit": "°C"}
